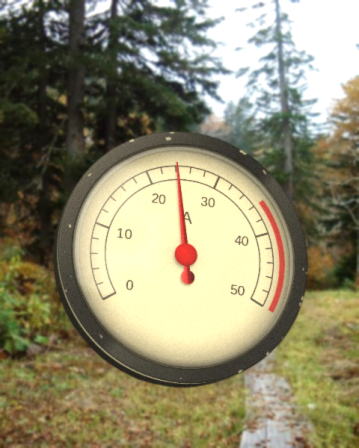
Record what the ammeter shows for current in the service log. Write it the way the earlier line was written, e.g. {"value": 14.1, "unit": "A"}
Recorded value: {"value": 24, "unit": "A"}
